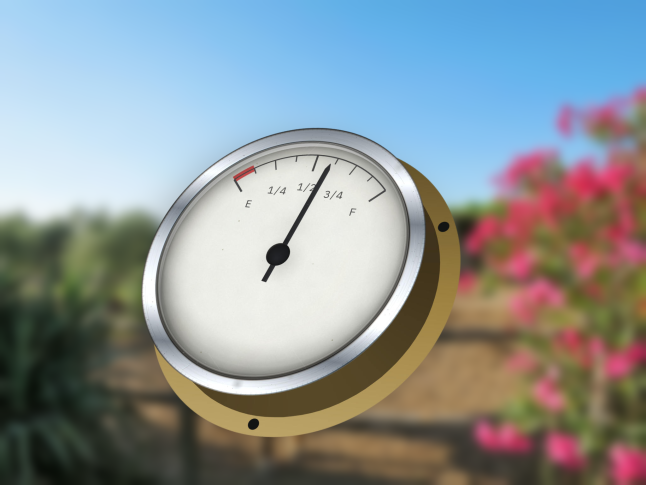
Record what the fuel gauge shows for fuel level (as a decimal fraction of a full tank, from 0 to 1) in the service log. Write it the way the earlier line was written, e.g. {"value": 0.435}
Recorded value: {"value": 0.625}
